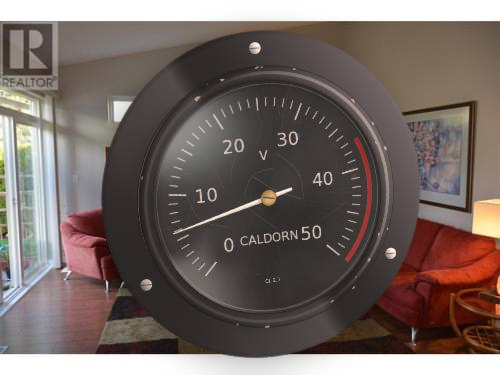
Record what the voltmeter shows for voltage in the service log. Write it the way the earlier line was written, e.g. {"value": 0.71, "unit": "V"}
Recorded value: {"value": 6, "unit": "V"}
